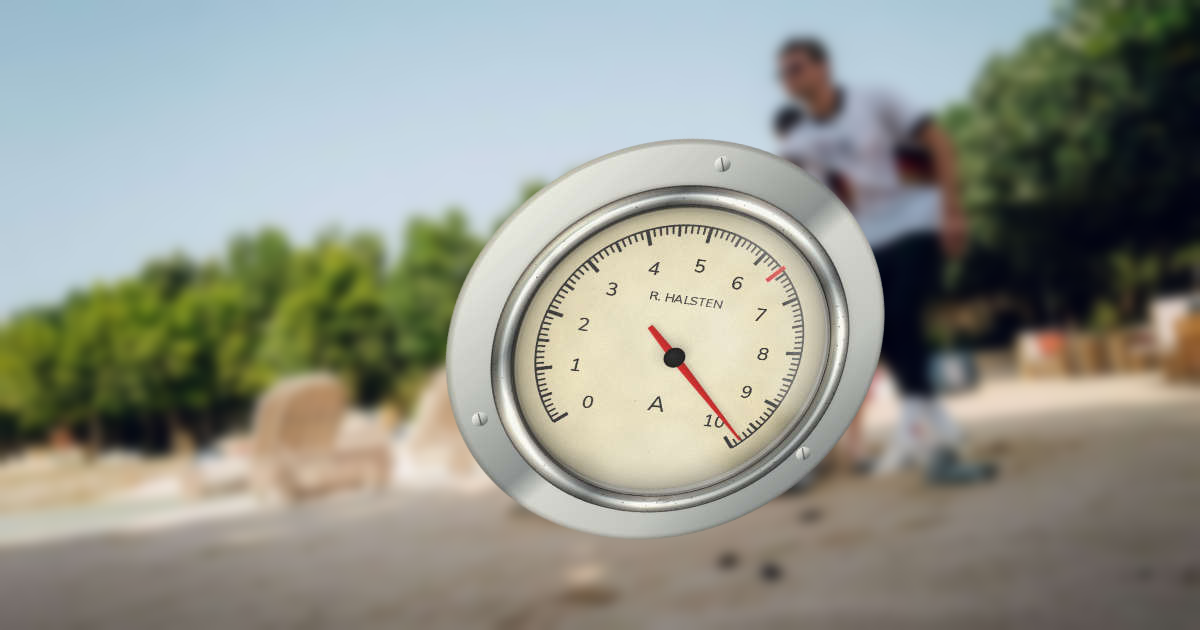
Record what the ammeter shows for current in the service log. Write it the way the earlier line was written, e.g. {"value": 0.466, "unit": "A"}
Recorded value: {"value": 9.8, "unit": "A"}
